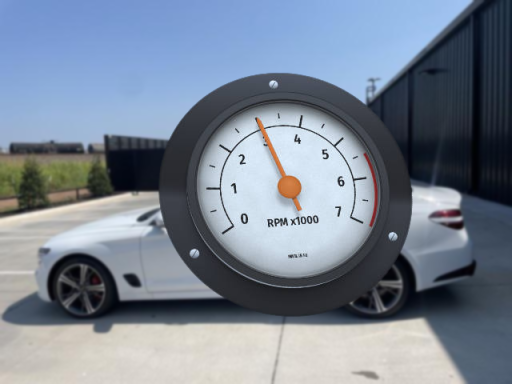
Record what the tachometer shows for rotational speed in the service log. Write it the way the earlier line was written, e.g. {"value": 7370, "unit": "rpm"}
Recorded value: {"value": 3000, "unit": "rpm"}
